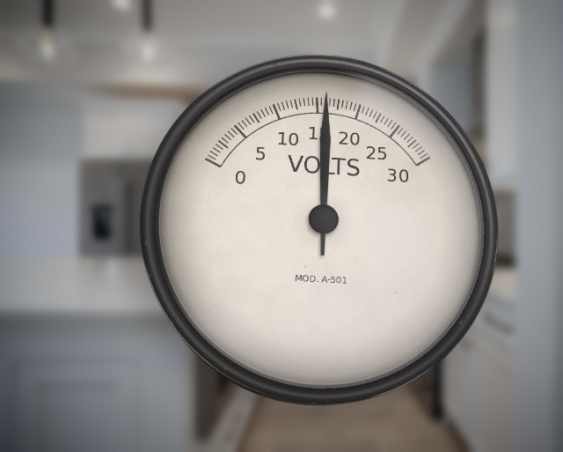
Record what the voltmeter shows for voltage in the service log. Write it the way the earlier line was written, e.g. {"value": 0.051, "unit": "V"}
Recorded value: {"value": 16, "unit": "V"}
